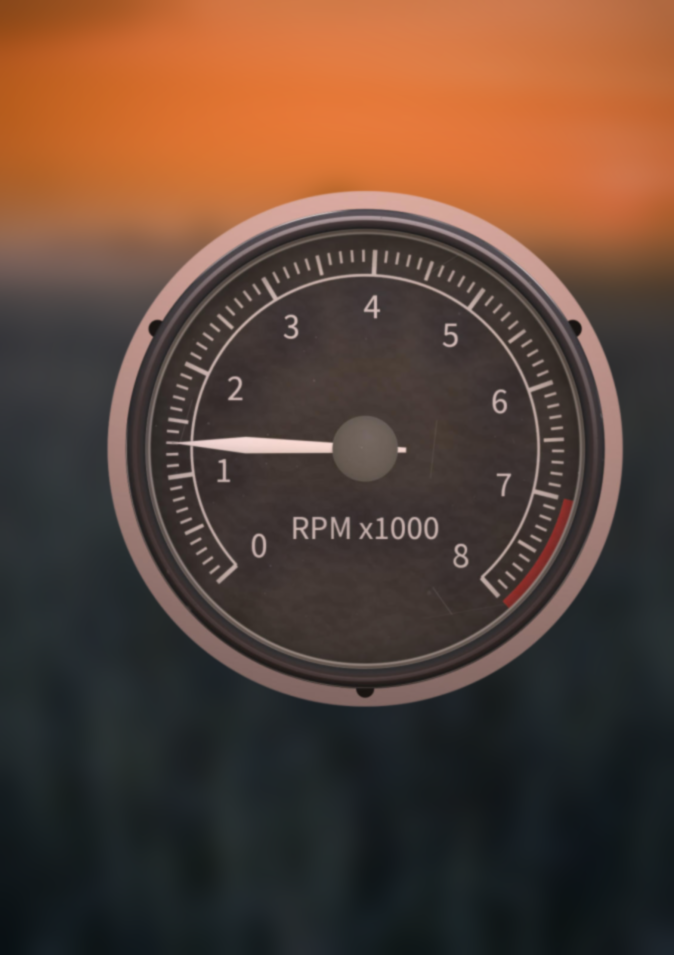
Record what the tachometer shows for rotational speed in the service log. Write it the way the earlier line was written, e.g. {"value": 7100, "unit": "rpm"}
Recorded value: {"value": 1300, "unit": "rpm"}
